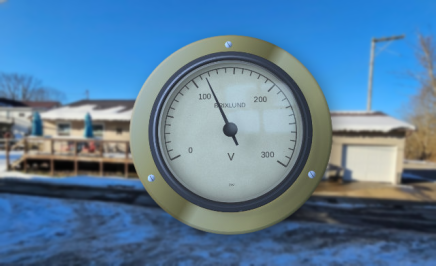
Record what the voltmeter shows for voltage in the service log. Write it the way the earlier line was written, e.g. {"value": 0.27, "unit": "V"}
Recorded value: {"value": 115, "unit": "V"}
